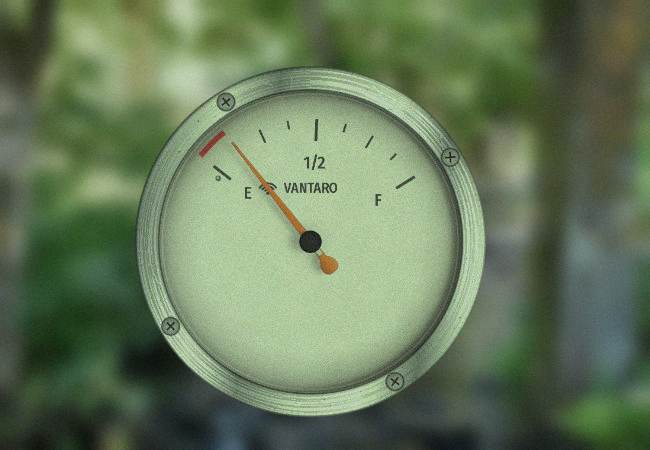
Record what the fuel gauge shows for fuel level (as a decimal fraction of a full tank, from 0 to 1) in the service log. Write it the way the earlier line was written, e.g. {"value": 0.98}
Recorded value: {"value": 0.125}
